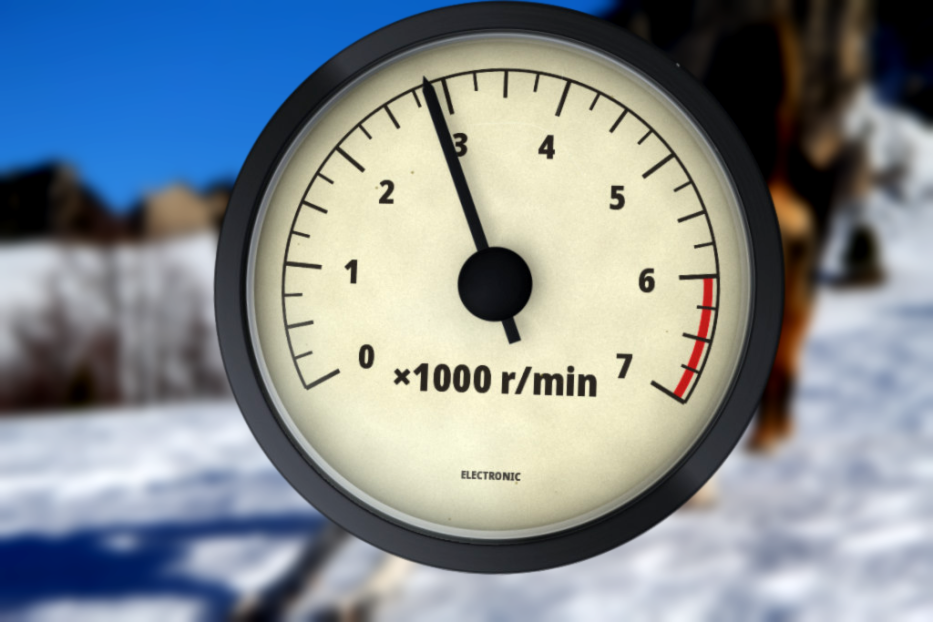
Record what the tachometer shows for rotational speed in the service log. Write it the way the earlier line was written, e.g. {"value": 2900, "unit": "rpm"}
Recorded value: {"value": 2875, "unit": "rpm"}
